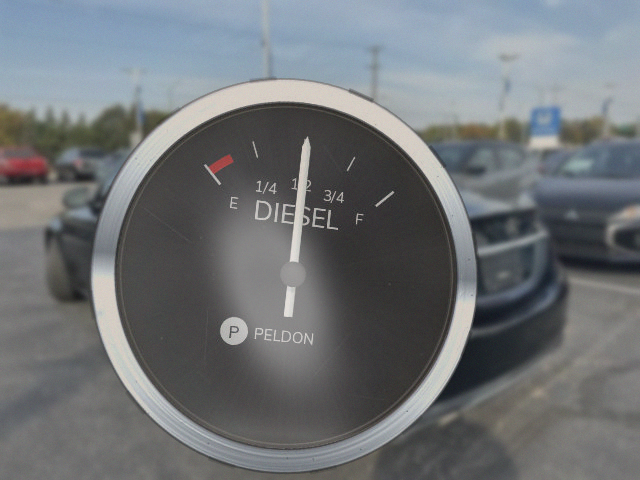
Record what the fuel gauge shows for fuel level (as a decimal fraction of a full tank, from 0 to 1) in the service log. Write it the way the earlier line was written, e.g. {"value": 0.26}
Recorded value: {"value": 0.5}
